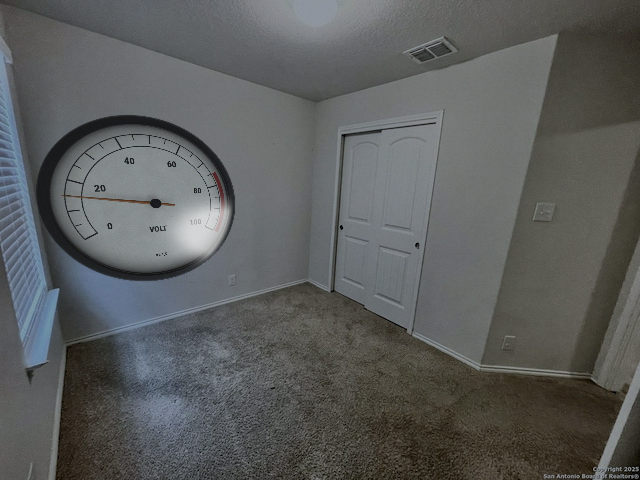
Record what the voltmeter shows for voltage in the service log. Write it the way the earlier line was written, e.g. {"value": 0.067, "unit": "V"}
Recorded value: {"value": 15, "unit": "V"}
